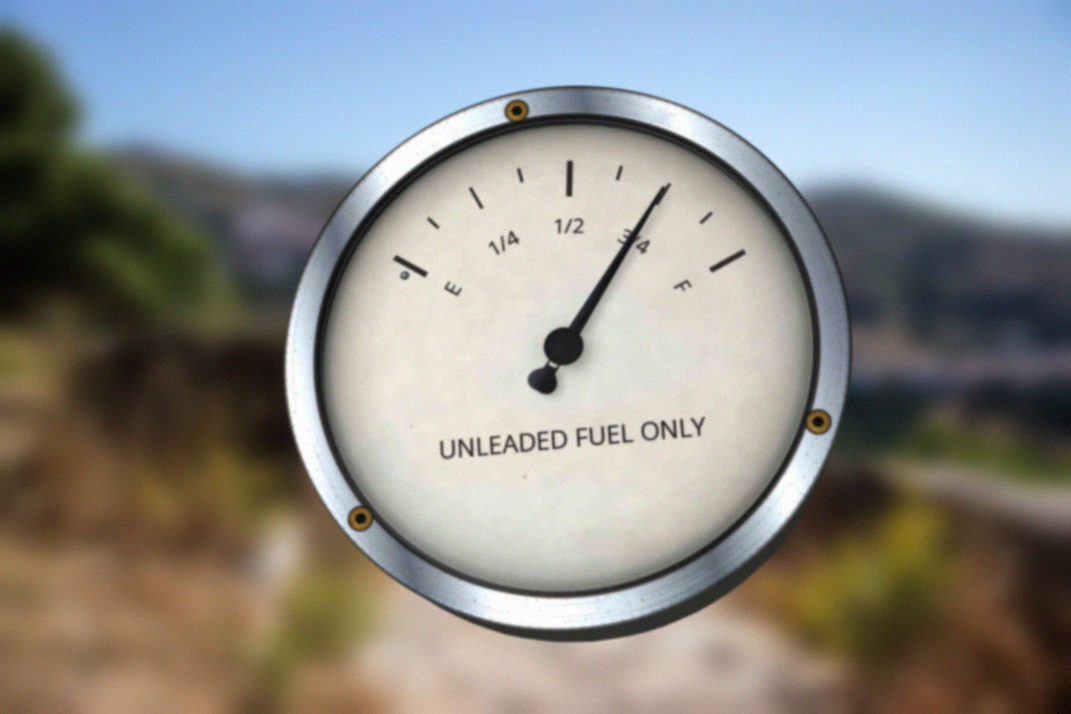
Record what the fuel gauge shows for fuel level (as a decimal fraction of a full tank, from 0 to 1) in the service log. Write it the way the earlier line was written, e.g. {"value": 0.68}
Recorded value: {"value": 0.75}
